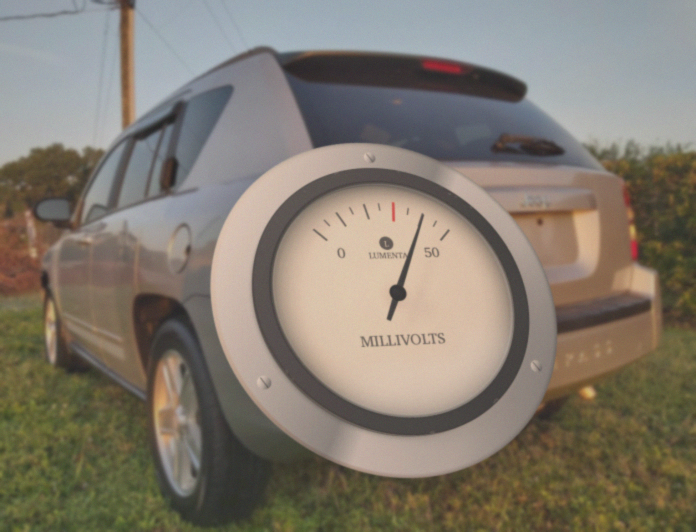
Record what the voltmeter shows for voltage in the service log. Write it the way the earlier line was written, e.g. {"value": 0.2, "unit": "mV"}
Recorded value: {"value": 40, "unit": "mV"}
